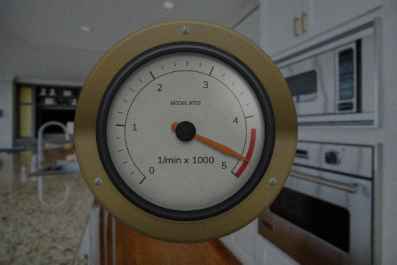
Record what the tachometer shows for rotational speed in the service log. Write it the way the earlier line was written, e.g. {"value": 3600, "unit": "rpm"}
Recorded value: {"value": 4700, "unit": "rpm"}
